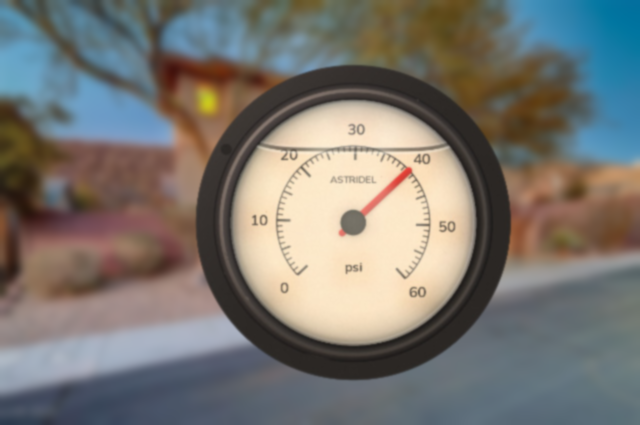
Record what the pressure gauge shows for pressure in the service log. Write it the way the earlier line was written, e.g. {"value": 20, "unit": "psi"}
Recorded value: {"value": 40, "unit": "psi"}
